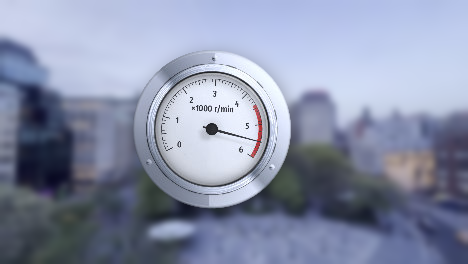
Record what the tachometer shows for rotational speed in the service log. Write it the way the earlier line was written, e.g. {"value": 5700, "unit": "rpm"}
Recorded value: {"value": 5500, "unit": "rpm"}
